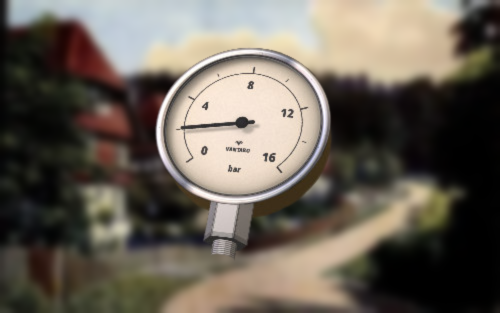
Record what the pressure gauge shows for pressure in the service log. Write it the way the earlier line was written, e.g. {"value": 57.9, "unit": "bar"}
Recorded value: {"value": 2, "unit": "bar"}
